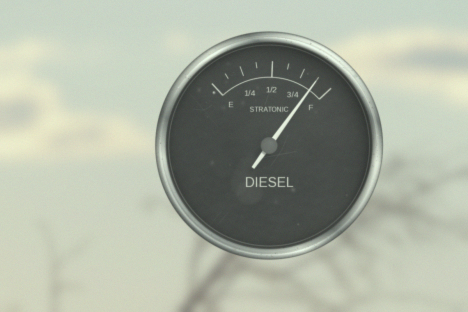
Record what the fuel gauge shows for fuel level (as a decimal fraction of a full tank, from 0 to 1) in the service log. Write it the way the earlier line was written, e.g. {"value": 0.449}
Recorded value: {"value": 0.875}
